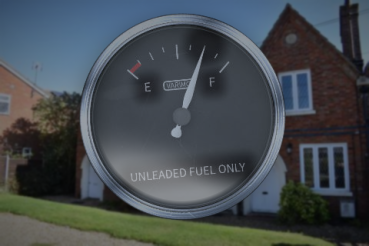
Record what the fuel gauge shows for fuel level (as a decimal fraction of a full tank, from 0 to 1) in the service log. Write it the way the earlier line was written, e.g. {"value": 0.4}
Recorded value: {"value": 0.75}
